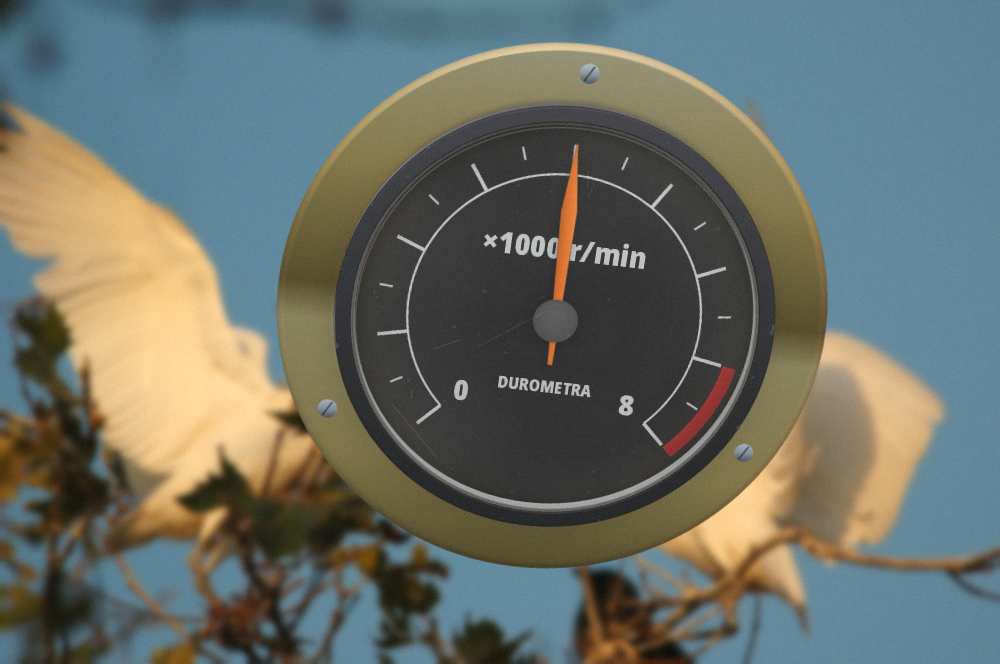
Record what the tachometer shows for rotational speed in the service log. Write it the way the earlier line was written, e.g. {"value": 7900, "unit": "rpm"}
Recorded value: {"value": 4000, "unit": "rpm"}
